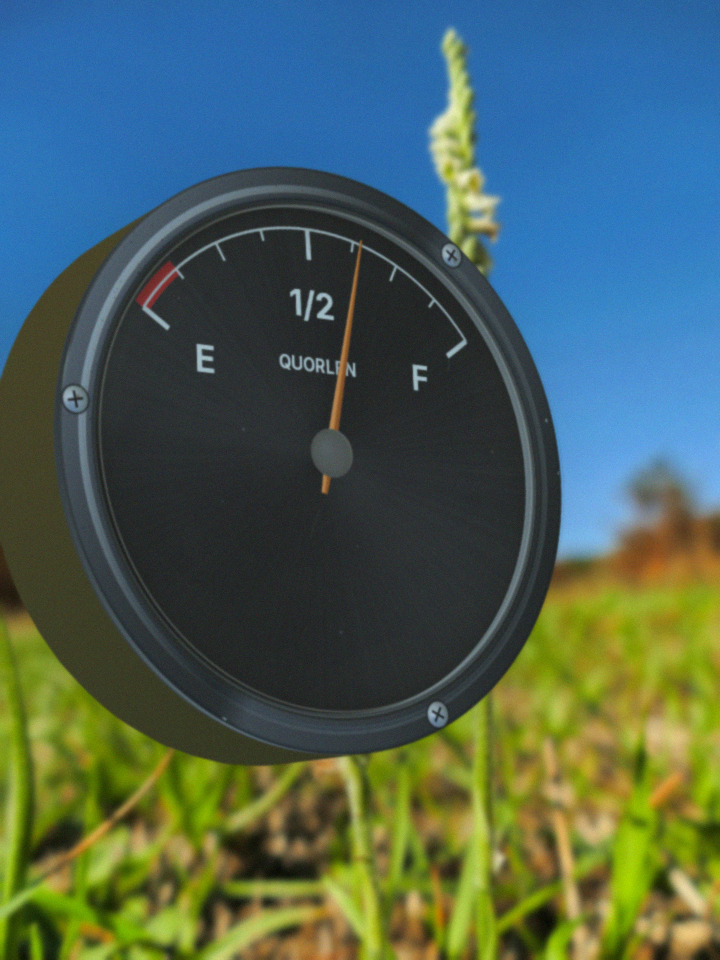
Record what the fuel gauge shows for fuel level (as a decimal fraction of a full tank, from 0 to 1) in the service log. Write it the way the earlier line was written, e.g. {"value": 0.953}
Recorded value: {"value": 0.625}
